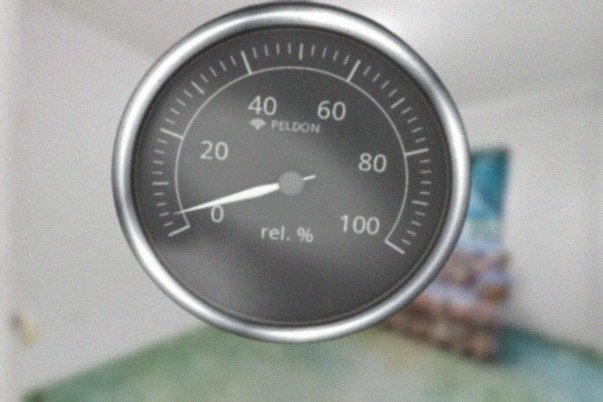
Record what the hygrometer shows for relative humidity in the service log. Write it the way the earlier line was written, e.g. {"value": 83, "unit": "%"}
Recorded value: {"value": 4, "unit": "%"}
